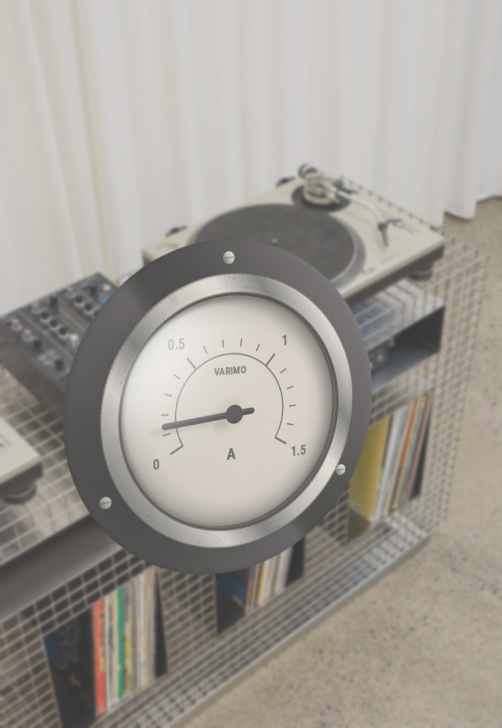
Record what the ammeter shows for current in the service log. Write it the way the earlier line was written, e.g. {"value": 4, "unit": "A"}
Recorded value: {"value": 0.15, "unit": "A"}
